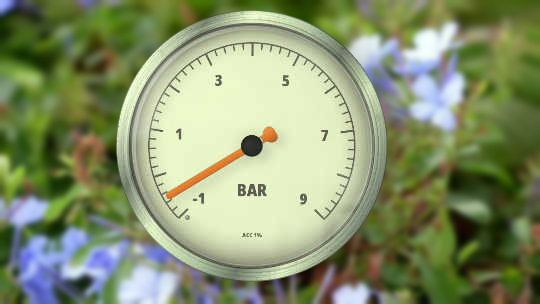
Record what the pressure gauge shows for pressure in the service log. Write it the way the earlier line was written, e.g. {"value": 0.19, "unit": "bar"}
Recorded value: {"value": -0.5, "unit": "bar"}
